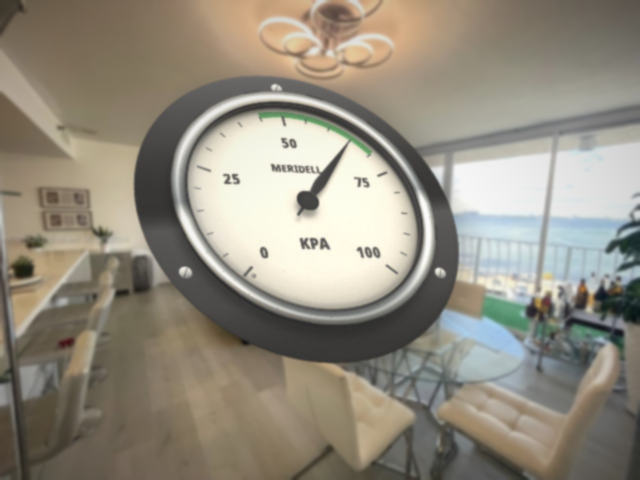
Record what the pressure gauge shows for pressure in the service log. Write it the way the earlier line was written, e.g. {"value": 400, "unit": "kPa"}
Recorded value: {"value": 65, "unit": "kPa"}
